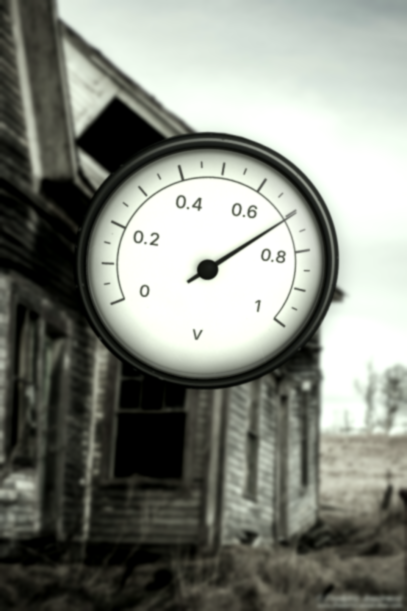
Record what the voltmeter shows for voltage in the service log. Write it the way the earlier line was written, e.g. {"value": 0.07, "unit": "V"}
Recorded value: {"value": 0.7, "unit": "V"}
